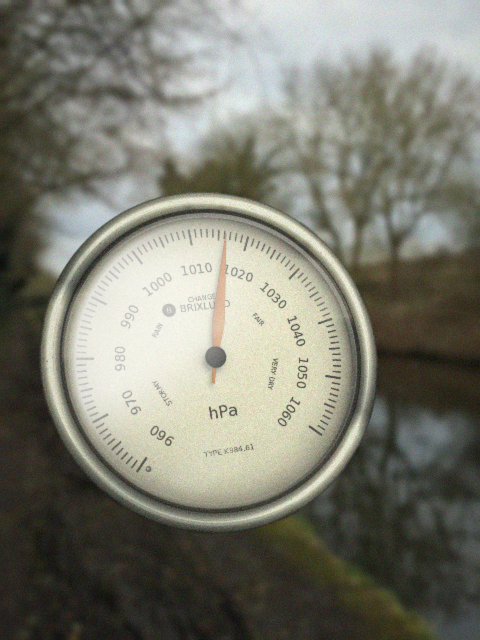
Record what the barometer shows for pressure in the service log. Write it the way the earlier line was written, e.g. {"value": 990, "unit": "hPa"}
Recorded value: {"value": 1016, "unit": "hPa"}
